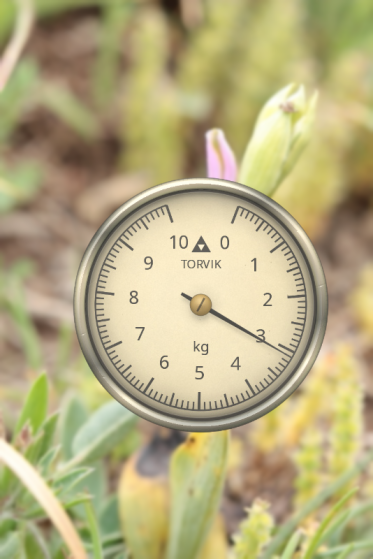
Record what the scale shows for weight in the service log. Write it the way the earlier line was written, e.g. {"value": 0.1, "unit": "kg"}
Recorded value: {"value": 3.1, "unit": "kg"}
